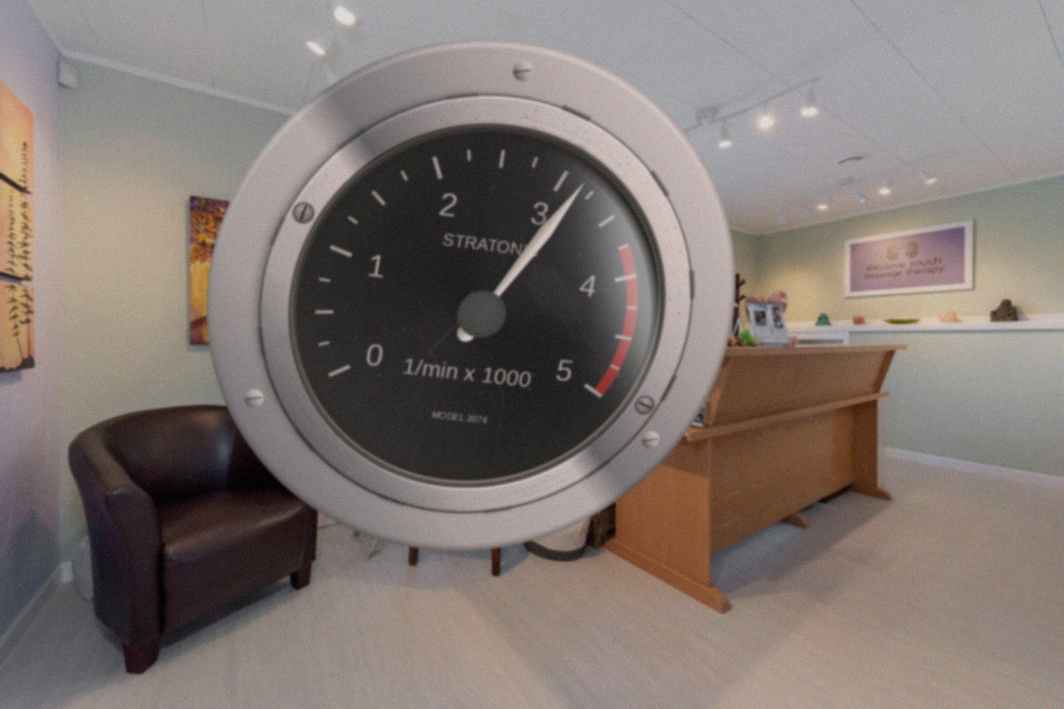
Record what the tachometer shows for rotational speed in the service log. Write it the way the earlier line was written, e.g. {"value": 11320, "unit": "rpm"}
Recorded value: {"value": 3125, "unit": "rpm"}
